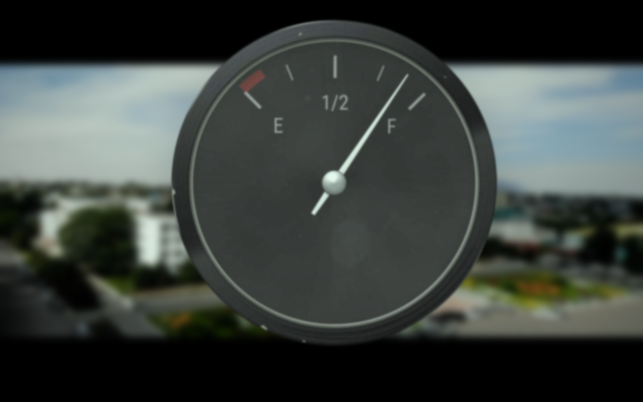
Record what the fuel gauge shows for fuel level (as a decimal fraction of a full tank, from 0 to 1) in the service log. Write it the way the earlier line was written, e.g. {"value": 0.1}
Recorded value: {"value": 0.875}
